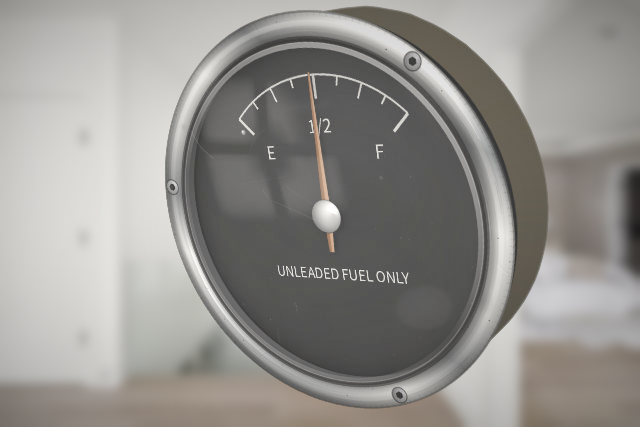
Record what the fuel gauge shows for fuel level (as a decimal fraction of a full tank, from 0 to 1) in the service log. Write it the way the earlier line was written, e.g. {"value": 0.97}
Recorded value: {"value": 0.5}
